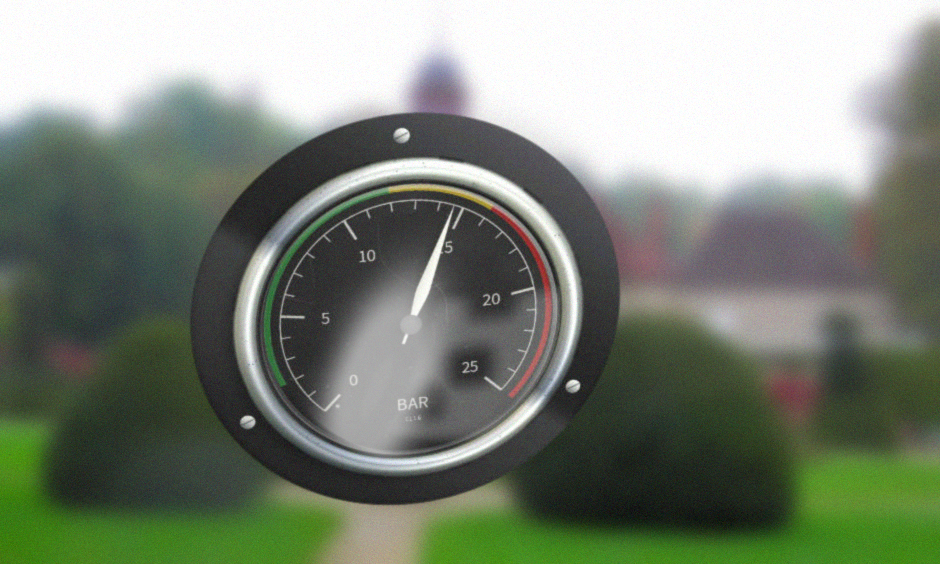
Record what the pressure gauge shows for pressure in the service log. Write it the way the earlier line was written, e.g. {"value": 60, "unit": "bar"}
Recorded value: {"value": 14.5, "unit": "bar"}
